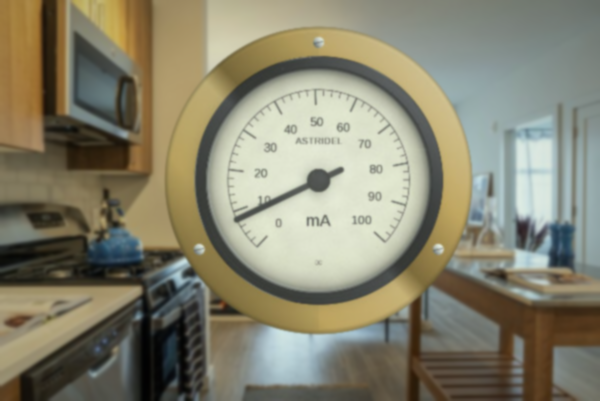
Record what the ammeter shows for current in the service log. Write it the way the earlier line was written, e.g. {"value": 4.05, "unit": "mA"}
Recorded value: {"value": 8, "unit": "mA"}
